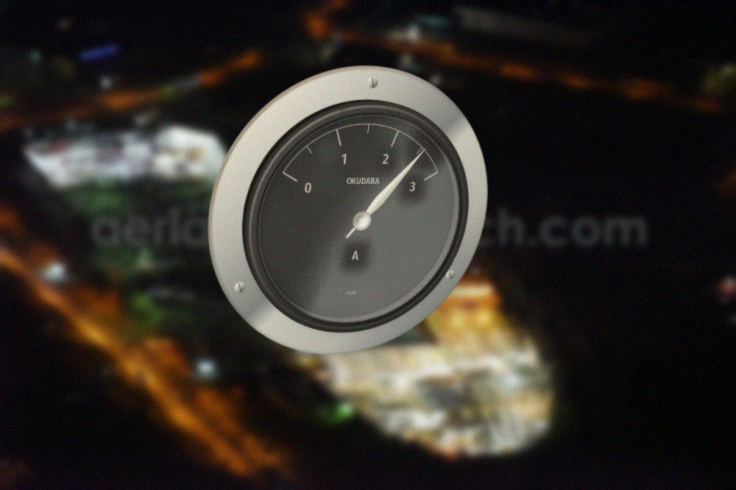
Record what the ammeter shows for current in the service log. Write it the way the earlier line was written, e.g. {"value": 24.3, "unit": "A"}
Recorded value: {"value": 2.5, "unit": "A"}
